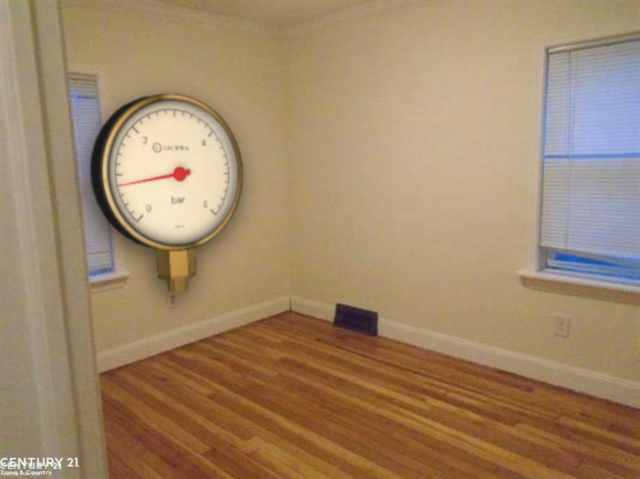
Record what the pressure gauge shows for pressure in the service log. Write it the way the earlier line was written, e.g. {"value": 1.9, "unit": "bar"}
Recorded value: {"value": 0.8, "unit": "bar"}
